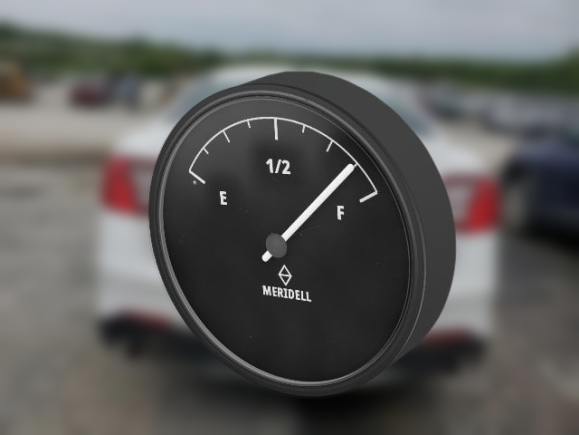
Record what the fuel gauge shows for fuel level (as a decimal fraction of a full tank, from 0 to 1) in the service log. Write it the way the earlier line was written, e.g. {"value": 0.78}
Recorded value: {"value": 0.875}
